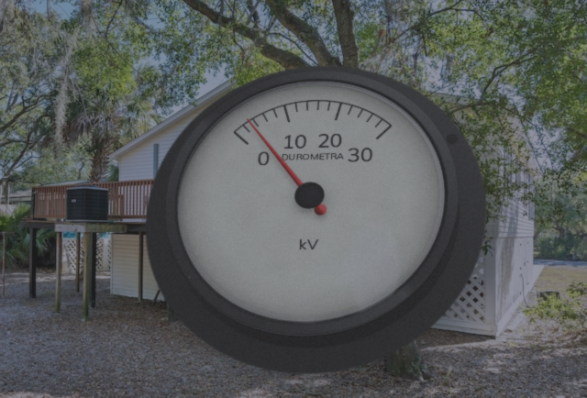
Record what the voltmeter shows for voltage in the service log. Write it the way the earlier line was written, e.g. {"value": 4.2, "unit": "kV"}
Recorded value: {"value": 3, "unit": "kV"}
